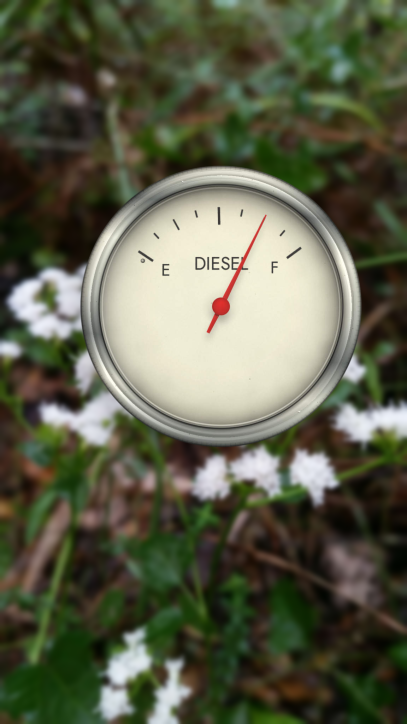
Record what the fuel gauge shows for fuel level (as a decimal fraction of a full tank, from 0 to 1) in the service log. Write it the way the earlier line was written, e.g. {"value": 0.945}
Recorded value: {"value": 0.75}
